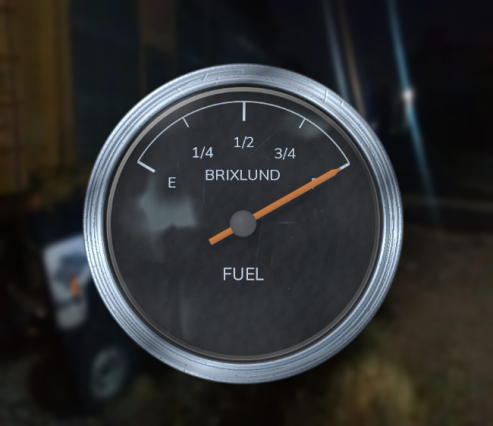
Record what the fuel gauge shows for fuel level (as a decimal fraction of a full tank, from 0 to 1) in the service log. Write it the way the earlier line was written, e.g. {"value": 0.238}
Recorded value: {"value": 1}
